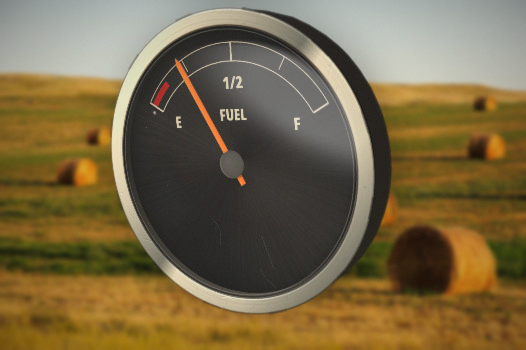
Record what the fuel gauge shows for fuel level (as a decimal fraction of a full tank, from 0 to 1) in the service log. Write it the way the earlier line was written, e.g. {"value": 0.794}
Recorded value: {"value": 0.25}
